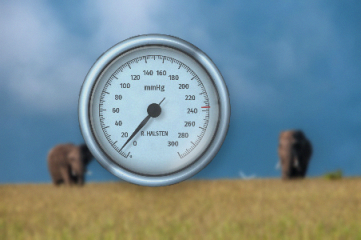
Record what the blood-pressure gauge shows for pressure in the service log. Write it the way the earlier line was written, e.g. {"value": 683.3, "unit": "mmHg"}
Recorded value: {"value": 10, "unit": "mmHg"}
